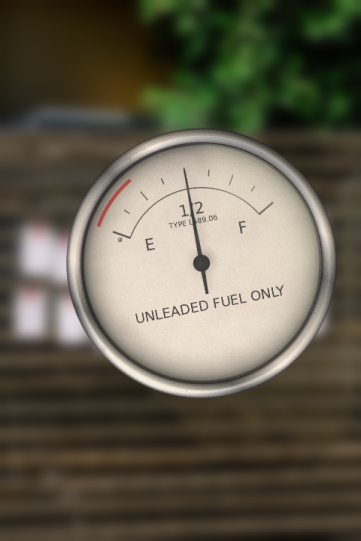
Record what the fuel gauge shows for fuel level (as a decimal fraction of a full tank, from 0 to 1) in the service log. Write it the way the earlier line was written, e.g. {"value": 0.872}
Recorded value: {"value": 0.5}
